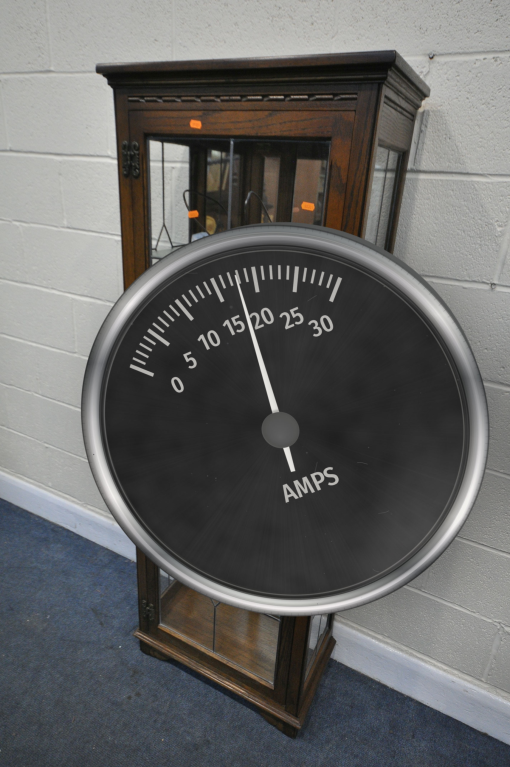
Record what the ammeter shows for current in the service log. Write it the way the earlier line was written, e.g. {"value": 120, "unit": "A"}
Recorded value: {"value": 18, "unit": "A"}
